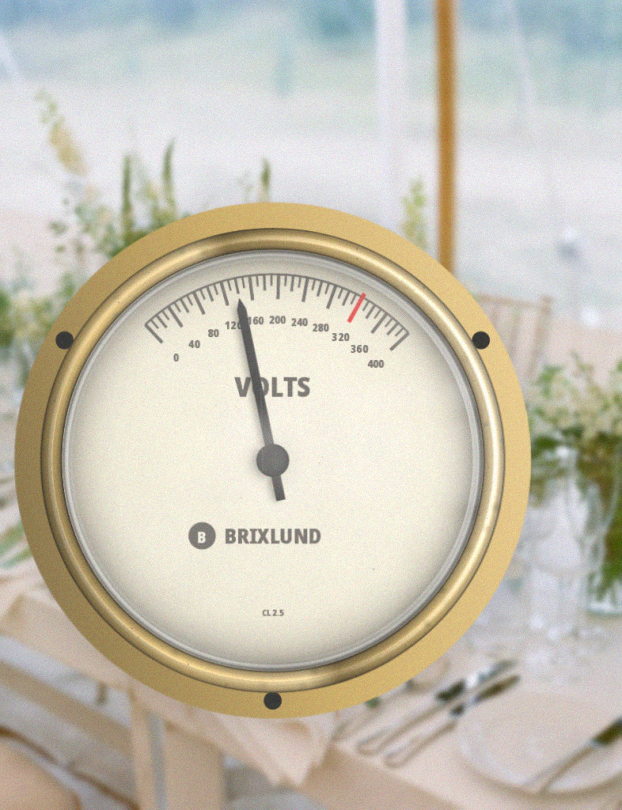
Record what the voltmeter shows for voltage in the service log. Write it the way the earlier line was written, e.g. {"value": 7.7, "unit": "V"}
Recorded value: {"value": 140, "unit": "V"}
